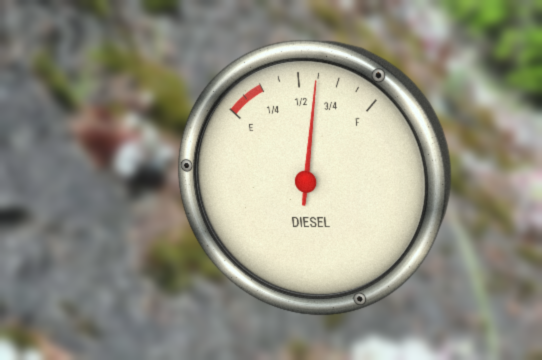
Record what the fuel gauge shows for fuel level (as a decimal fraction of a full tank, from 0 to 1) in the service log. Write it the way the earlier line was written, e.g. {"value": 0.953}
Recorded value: {"value": 0.625}
